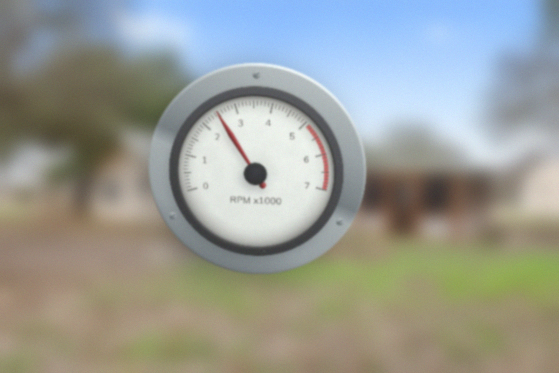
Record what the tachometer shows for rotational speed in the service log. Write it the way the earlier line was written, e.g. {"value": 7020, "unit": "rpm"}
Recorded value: {"value": 2500, "unit": "rpm"}
